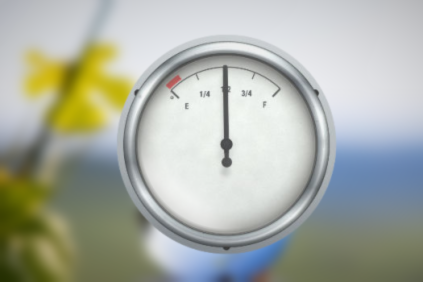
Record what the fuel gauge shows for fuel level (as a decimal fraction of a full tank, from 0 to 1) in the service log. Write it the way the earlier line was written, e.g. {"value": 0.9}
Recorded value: {"value": 0.5}
